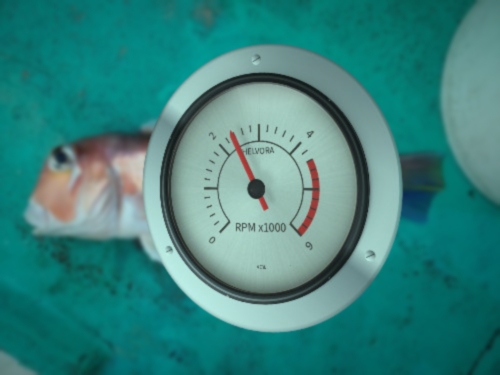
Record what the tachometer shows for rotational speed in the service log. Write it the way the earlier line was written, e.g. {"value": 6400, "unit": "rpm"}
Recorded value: {"value": 2400, "unit": "rpm"}
